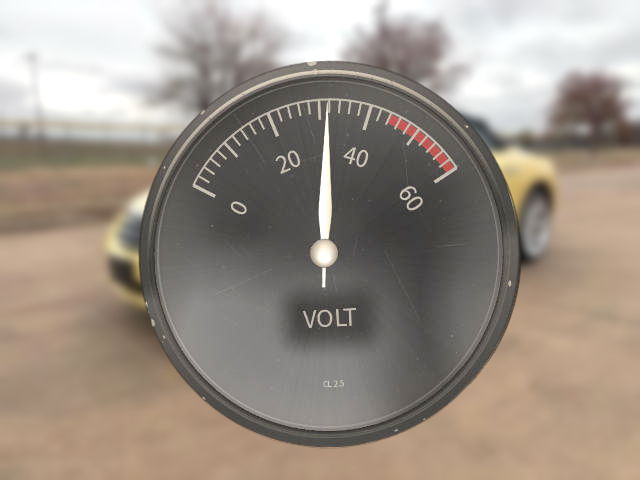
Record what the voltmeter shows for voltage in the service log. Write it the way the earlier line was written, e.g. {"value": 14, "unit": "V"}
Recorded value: {"value": 32, "unit": "V"}
